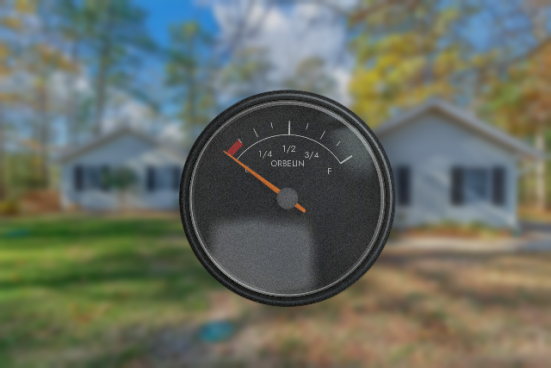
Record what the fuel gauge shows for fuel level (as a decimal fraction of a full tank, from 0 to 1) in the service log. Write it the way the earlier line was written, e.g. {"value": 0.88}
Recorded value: {"value": 0}
